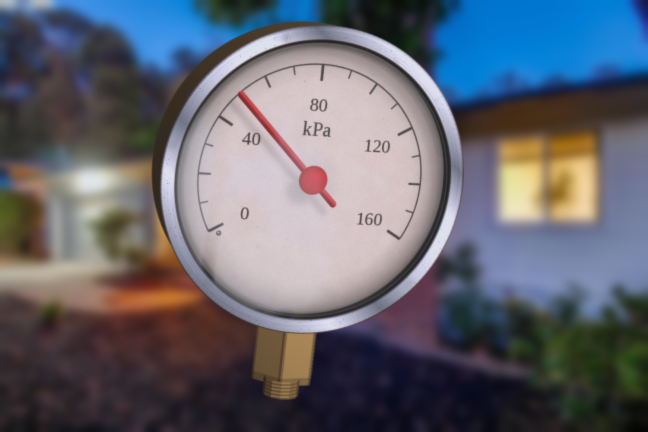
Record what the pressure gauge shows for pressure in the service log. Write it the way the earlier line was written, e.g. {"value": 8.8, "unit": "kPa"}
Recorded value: {"value": 50, "unit": "kPa"}
